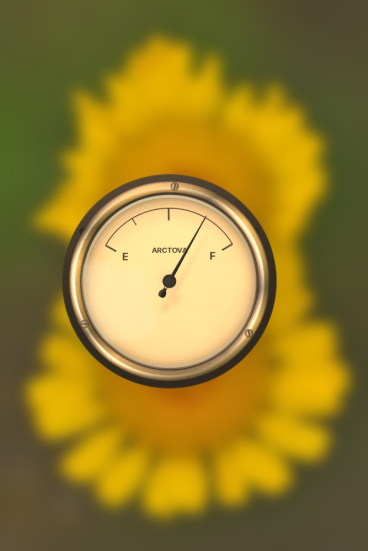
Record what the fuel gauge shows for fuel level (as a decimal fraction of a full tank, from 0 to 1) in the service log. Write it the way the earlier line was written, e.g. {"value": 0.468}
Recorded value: {"value": 0.75}
